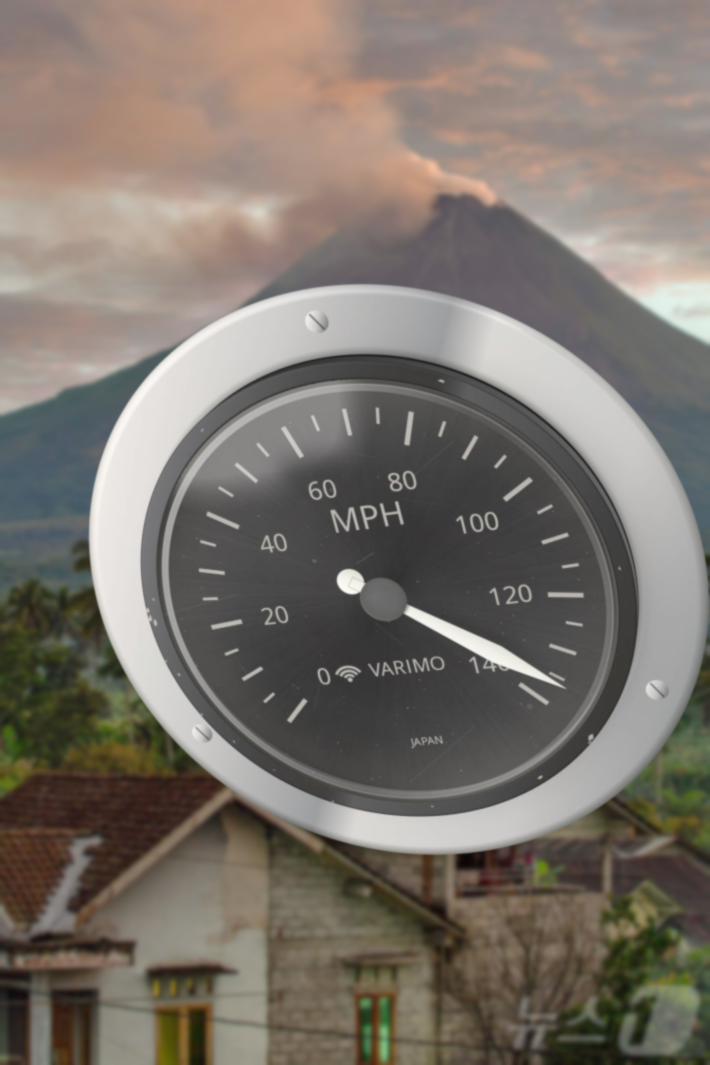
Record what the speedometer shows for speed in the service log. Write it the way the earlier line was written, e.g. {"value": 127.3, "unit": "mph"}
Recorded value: {"value": 135, "unit": "mph"}
